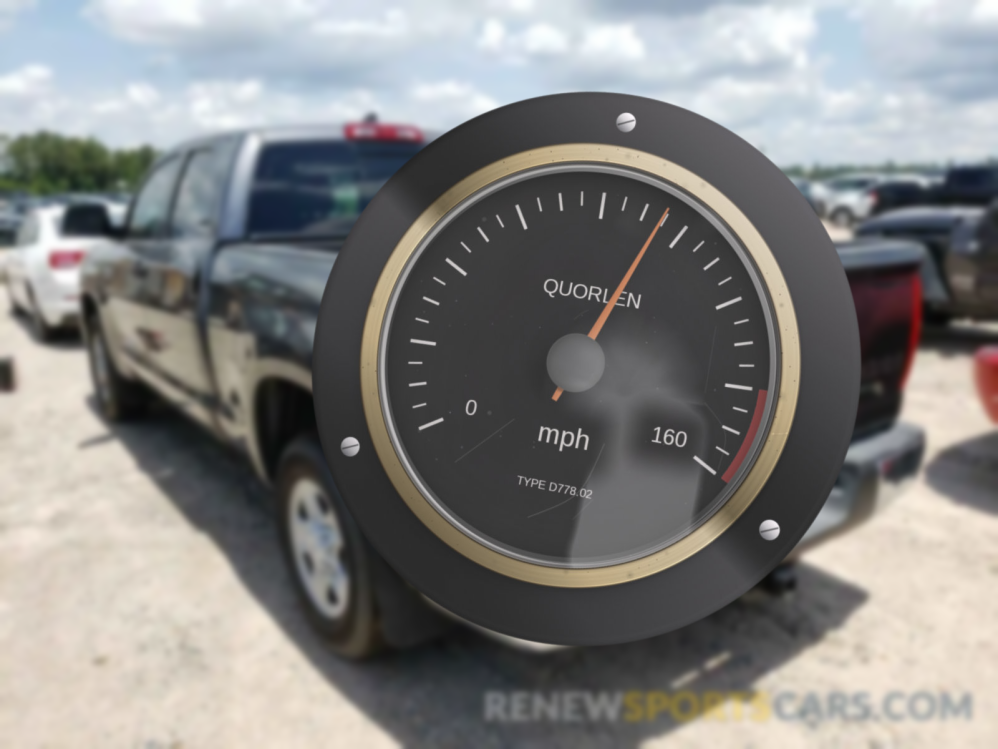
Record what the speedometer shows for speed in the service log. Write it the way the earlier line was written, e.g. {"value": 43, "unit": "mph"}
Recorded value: {"value": 95, "unit": "mph"}
